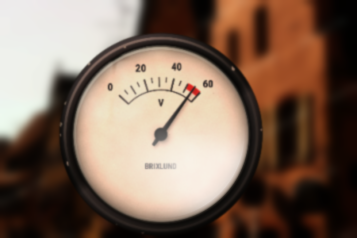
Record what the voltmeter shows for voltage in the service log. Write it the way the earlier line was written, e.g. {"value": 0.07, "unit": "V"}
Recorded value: {"value": 55, "unit": "V"}
